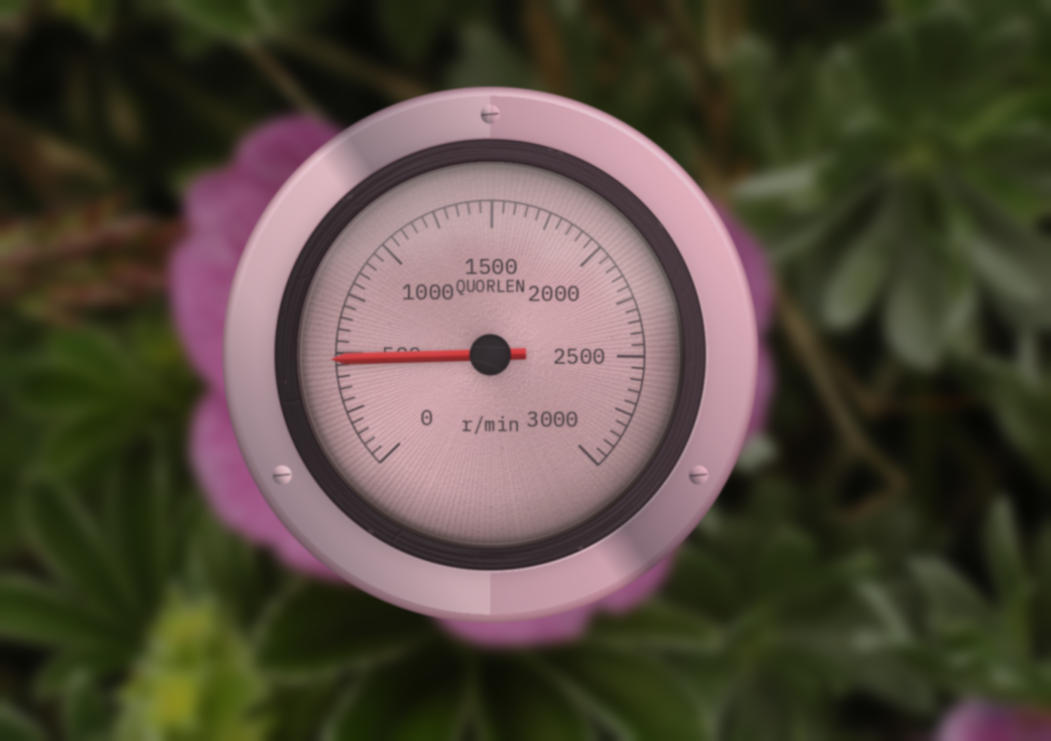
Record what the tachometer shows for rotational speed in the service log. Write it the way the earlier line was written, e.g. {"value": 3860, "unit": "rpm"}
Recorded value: {"value": 475, "unit": "rpm"}
